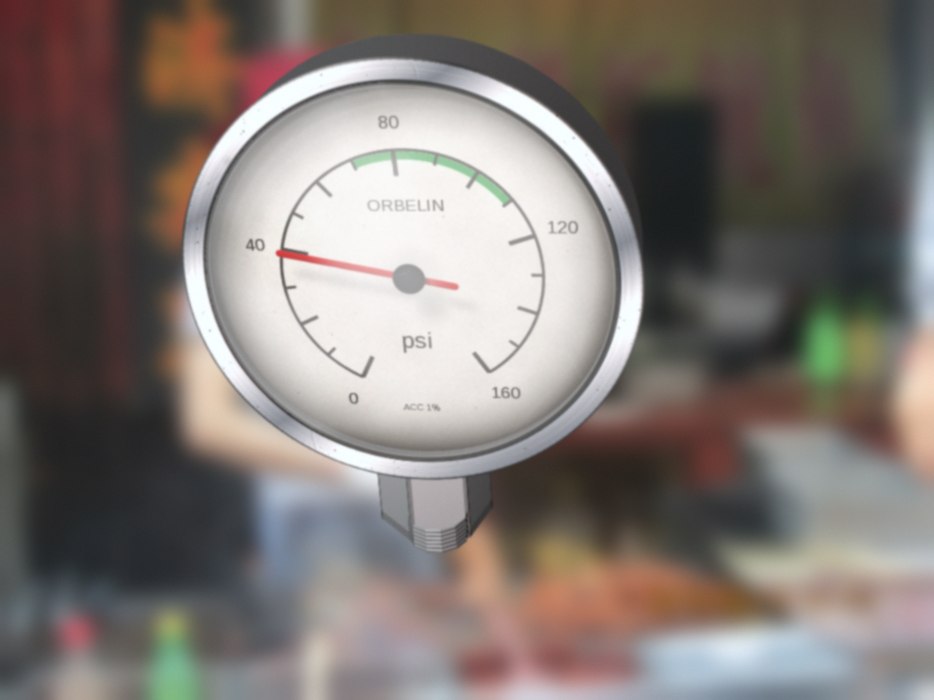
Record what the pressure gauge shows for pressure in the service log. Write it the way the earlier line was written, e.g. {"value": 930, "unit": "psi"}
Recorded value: {"value": 40, "unit": "psi"}
